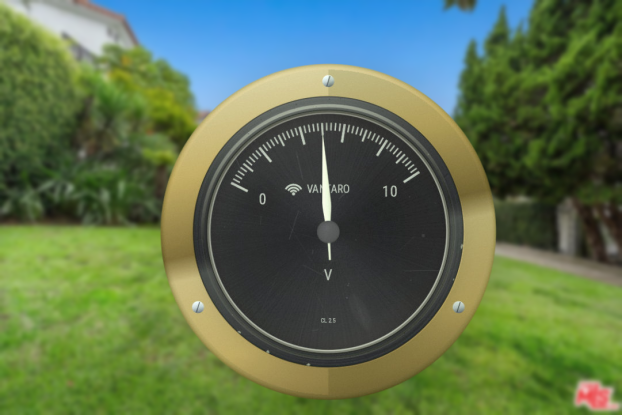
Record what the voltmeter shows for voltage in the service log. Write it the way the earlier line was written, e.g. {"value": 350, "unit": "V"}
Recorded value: {"value": 5, "unit": "V"}
